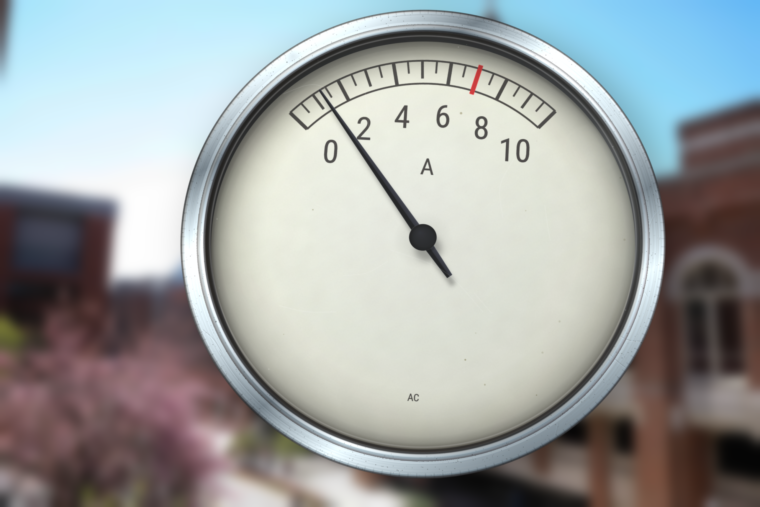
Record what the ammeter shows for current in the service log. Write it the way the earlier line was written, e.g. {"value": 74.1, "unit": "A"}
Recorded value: {"value": 1.25, "unit": "A"}
